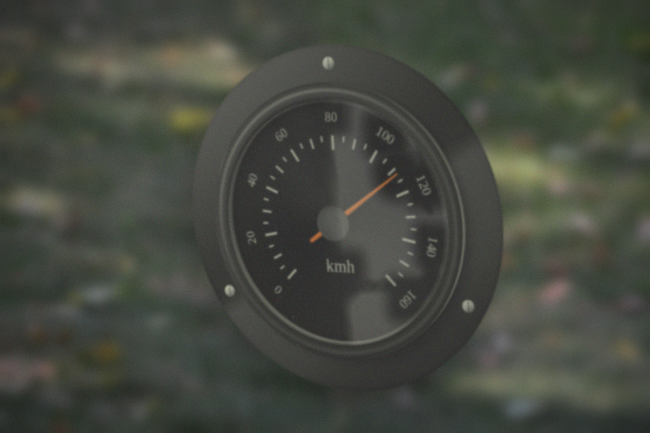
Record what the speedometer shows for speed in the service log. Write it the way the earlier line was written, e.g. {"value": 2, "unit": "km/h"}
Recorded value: {"value": 112.5, "unit": "km/h"}
